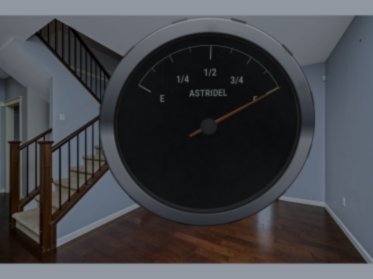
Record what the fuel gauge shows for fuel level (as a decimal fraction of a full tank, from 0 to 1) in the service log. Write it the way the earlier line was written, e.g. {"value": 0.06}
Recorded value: {"value": 1}
